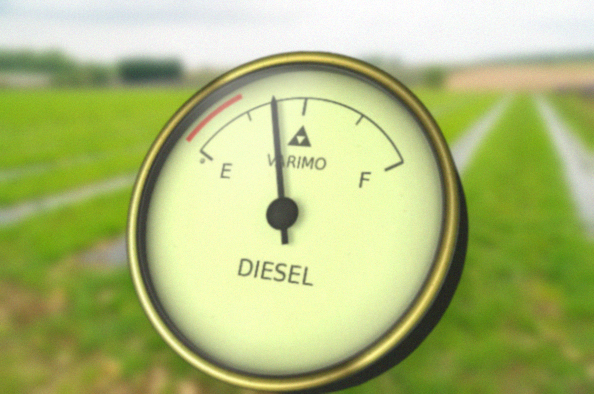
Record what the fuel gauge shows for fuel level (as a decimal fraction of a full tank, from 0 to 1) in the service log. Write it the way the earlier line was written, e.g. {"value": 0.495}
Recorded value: {"value": 0.375}
